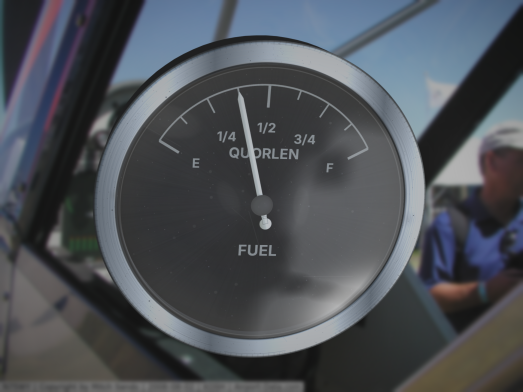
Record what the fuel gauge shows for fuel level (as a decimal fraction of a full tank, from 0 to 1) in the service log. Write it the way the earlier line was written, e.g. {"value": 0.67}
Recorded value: {"value": 0.375}
